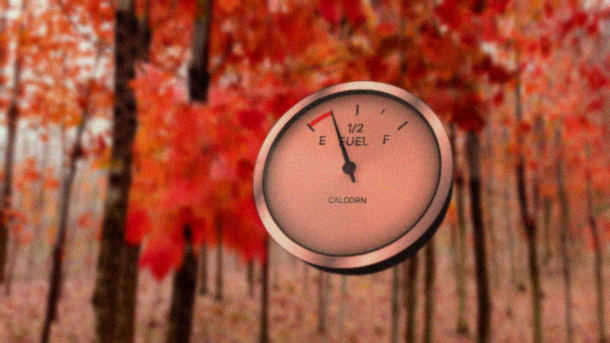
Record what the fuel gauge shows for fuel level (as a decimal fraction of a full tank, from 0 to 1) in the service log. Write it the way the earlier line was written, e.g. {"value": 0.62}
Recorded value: {"value": 0.25}
